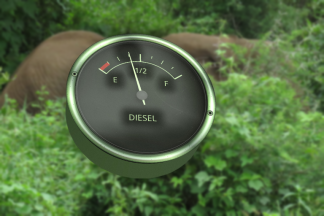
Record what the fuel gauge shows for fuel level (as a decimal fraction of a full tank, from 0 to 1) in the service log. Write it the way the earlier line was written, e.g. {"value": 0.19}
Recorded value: {"value": 0.375}
